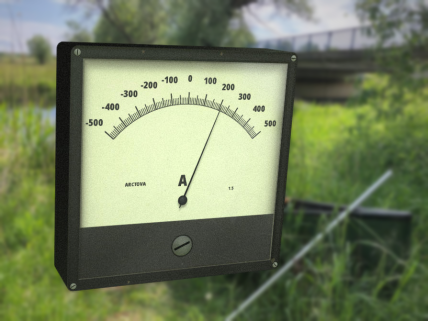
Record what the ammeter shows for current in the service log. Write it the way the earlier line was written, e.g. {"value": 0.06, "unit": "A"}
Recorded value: {"value": 200, "unit": "A"}
